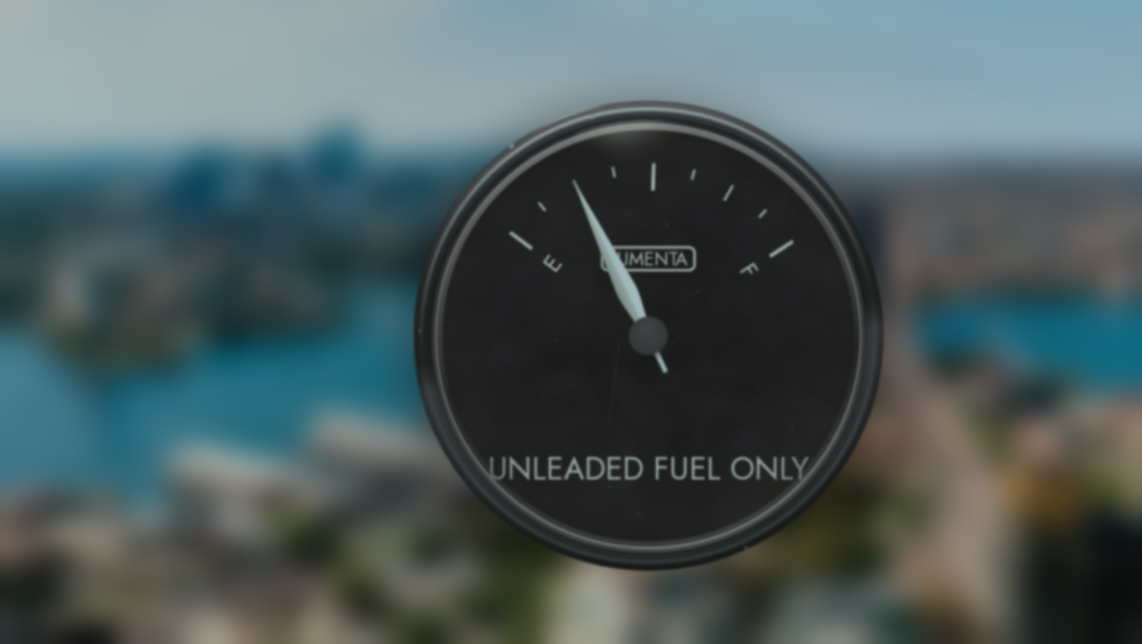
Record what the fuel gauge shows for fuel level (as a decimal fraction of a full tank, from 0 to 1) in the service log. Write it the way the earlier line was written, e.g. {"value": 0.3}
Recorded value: {"value": 0.25}
